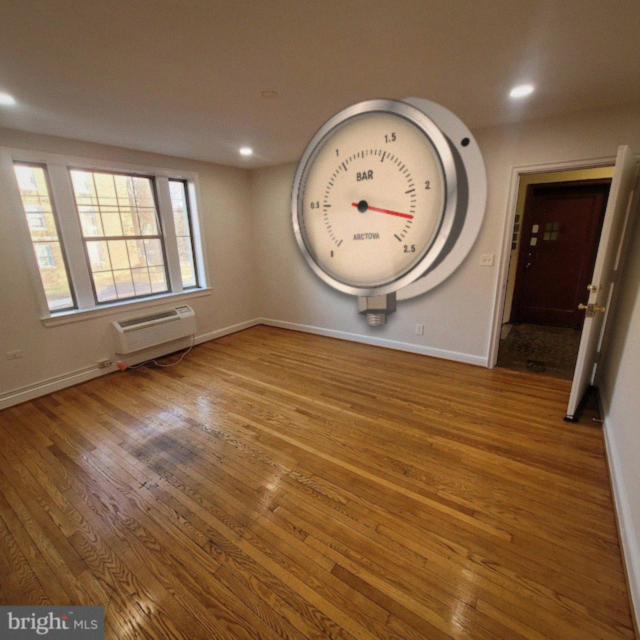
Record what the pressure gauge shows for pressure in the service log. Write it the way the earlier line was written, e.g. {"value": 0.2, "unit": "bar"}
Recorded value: {"value": 2.25, "unit": "bar"}
